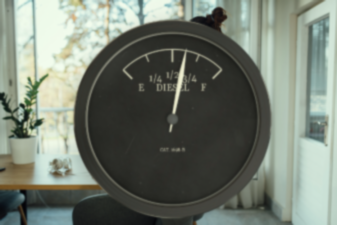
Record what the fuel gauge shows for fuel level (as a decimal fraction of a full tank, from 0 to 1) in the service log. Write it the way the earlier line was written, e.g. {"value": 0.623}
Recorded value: {"value": 0.625}
